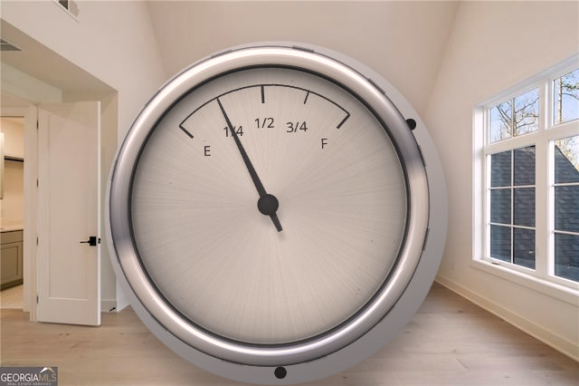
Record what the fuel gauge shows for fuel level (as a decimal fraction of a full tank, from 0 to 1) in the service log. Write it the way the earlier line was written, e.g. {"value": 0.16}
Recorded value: {"value": 0.25}
